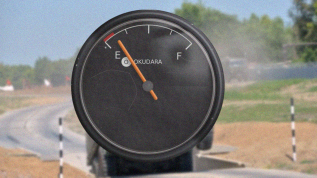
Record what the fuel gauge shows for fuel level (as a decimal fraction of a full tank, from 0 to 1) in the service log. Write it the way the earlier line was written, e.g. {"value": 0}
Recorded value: {"value": 0.125}
